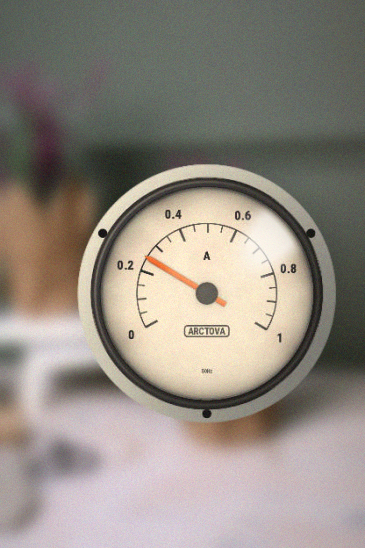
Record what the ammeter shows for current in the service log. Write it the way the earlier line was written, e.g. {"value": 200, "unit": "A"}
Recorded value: {"value": 0.25, "unit": "A"}
